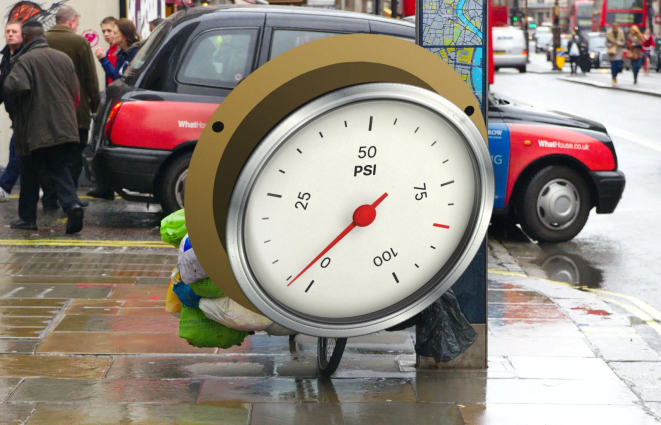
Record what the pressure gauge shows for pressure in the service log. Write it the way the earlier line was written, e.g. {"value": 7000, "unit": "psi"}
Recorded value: {"value": 5, "unit": "psi"}
